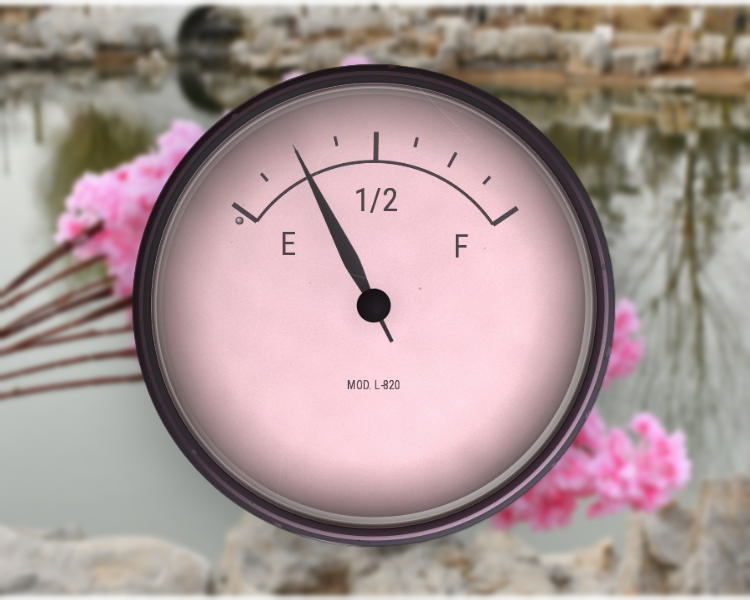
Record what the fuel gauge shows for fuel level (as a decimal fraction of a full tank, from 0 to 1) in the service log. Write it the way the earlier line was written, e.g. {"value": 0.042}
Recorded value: {"value": 0.25}
